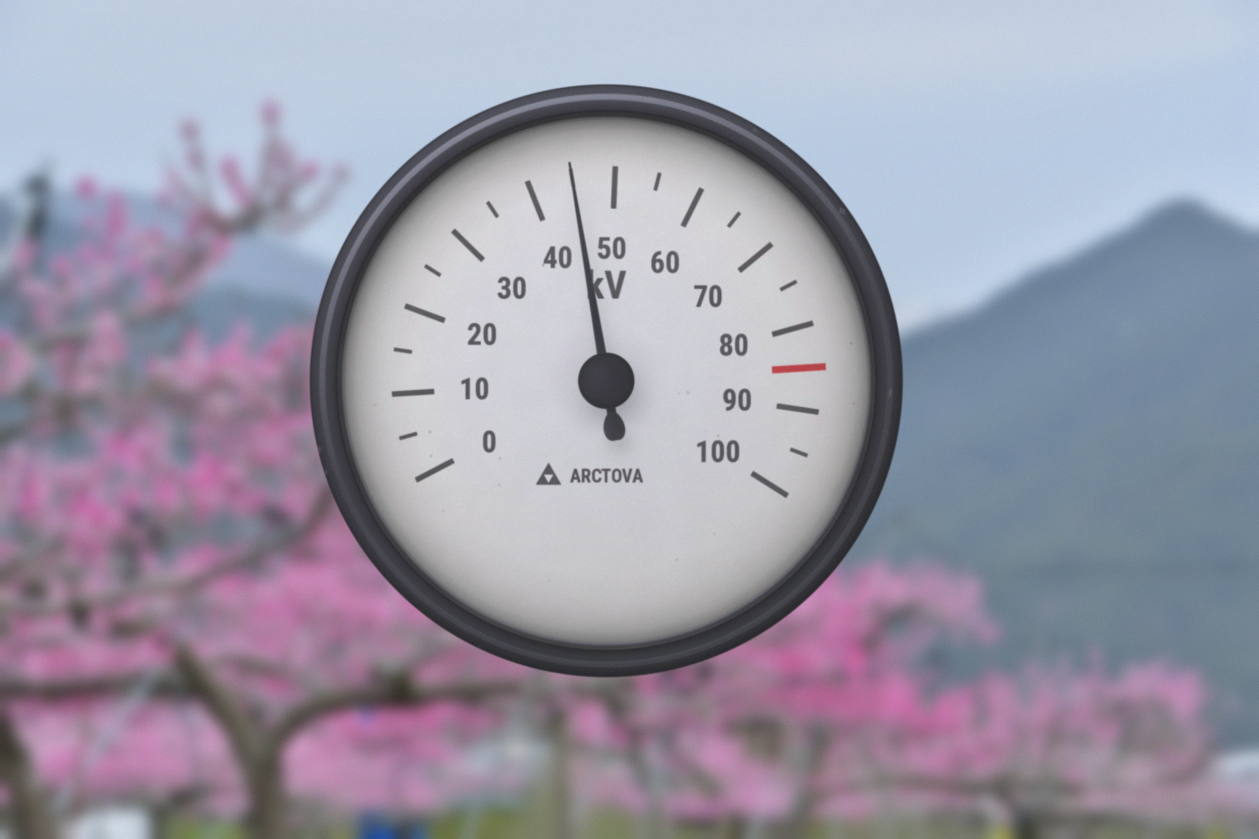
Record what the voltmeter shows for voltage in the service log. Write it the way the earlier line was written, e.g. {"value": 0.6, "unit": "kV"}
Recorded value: {"value": 45, "unit": "kV"}
